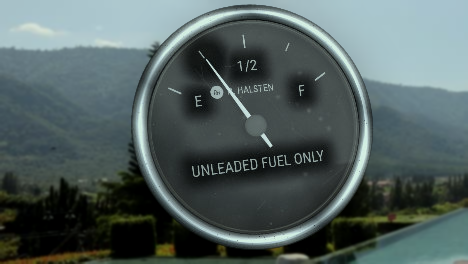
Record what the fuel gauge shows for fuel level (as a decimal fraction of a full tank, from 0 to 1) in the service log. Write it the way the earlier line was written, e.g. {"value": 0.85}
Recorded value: {"value": 0.25}
